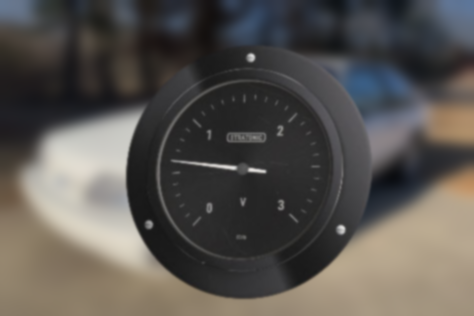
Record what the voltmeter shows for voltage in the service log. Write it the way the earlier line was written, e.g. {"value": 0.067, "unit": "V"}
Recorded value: {"value": 0.6, "unit": "V"}
